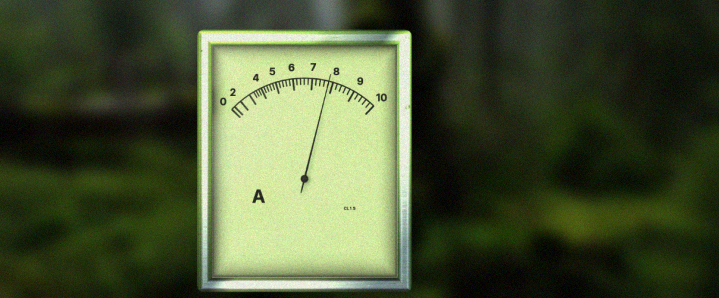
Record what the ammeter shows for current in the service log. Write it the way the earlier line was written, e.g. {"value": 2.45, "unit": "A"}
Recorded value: {"value": 7.8, "unit": "A"}
